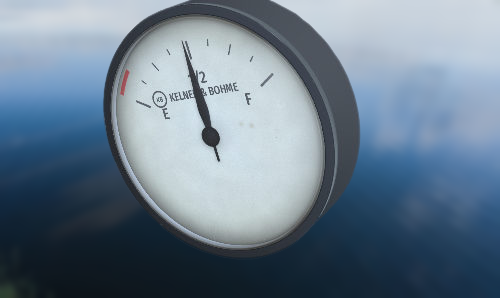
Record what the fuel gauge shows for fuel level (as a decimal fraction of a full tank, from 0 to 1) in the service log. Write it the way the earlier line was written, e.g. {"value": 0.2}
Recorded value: {"value": 0.5}
